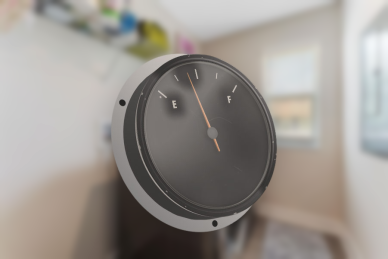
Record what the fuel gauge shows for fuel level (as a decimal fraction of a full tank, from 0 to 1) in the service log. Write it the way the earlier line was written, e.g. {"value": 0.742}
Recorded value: {"value": 0.375}
